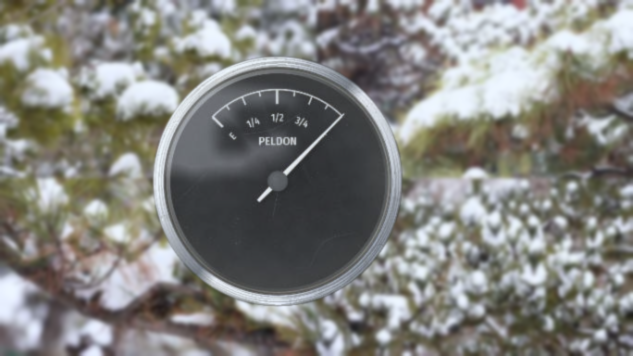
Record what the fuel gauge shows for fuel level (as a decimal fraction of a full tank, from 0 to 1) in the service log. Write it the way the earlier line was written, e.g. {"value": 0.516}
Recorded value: {"value": 1}
